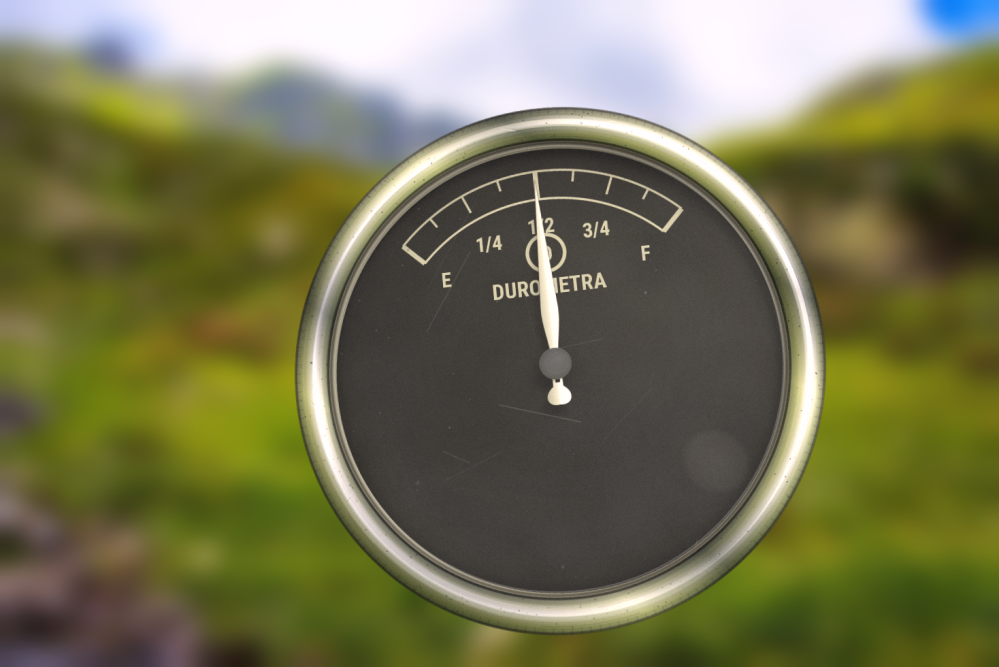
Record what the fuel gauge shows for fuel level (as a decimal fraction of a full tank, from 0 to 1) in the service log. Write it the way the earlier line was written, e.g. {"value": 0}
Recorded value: {"value": 0.5}
